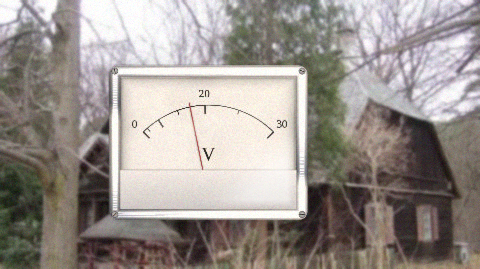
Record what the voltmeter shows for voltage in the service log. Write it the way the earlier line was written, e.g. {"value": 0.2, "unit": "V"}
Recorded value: {"value": 17.5, "unit": "V"}
